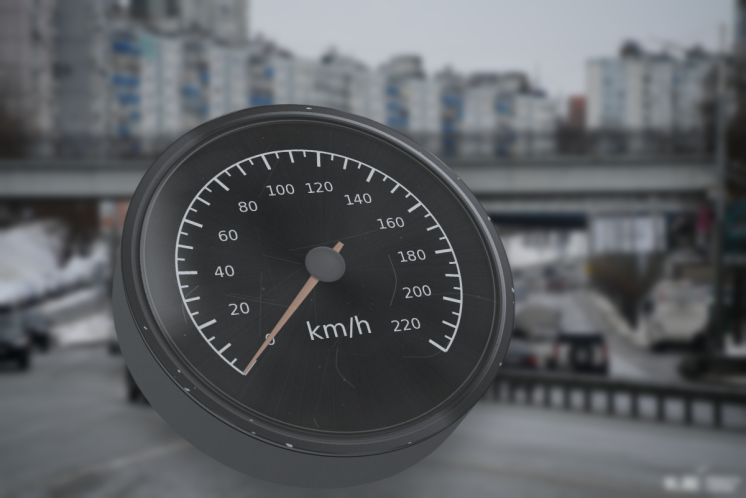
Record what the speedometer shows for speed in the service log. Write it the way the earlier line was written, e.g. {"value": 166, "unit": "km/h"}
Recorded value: {"value": 0, "unit": "km/h"}
